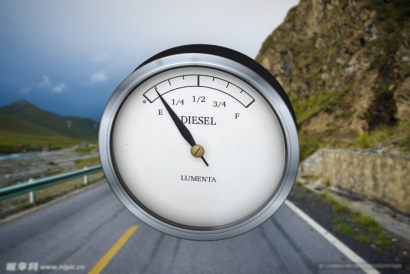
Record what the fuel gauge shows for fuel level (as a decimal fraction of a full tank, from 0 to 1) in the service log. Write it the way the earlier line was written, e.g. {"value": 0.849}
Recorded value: {"value": 0.125}
